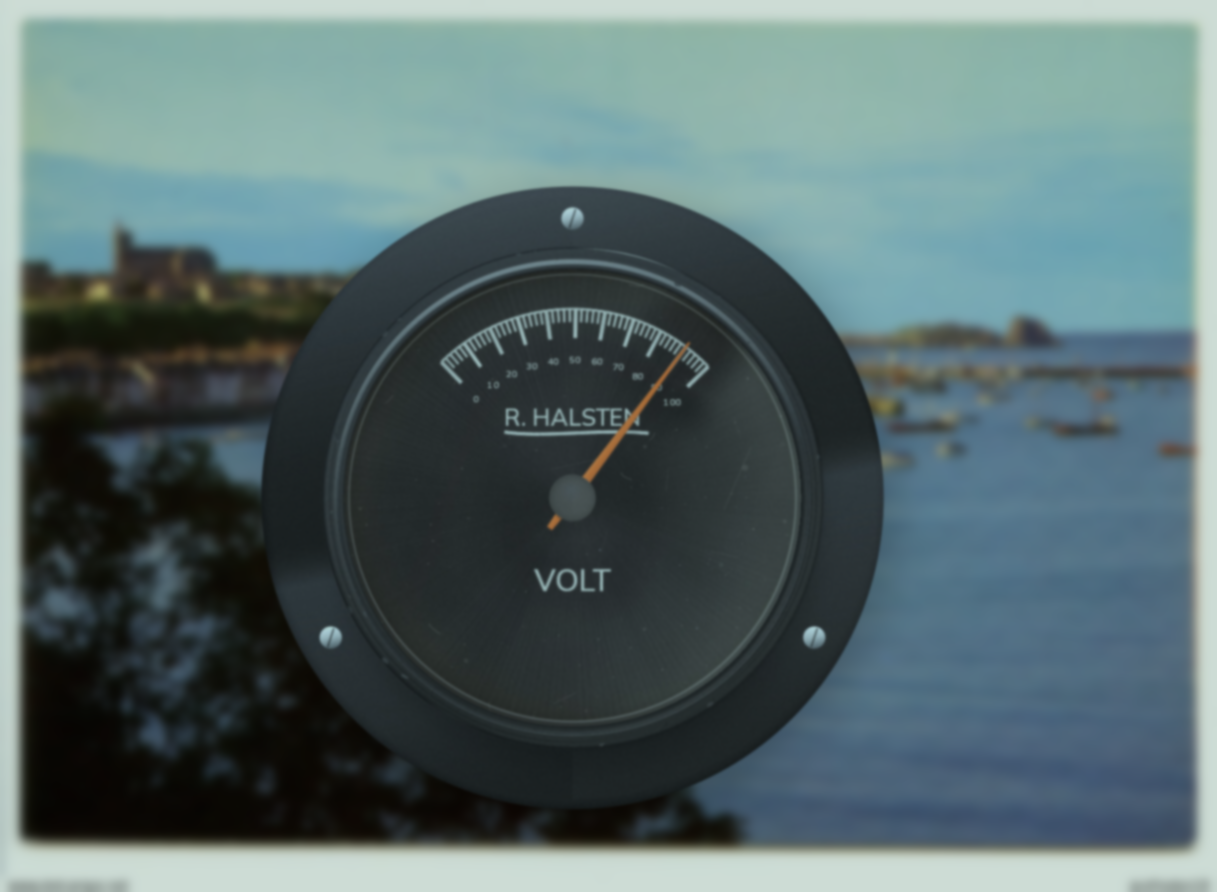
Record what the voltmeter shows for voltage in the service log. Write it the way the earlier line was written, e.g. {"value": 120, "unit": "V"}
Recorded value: {"value": 90, "unit": "V"}
